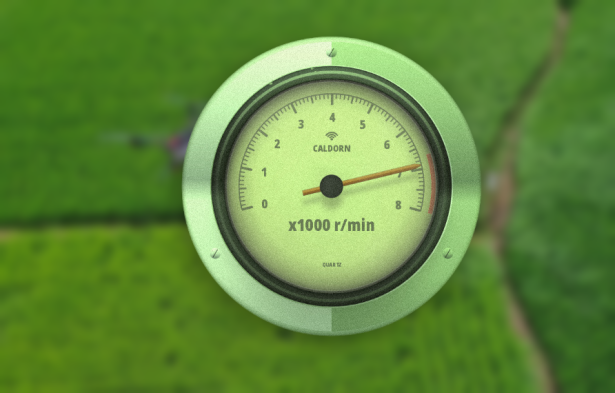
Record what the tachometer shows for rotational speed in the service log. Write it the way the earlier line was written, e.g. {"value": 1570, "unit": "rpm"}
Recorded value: {"value": 6900, "unit": "rpm"}
